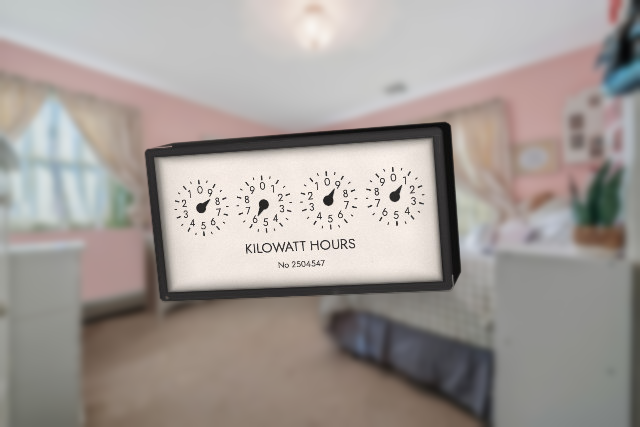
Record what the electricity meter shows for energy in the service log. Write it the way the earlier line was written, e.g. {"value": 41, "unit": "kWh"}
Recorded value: {"value": 8591, "unit": "kWh"}
